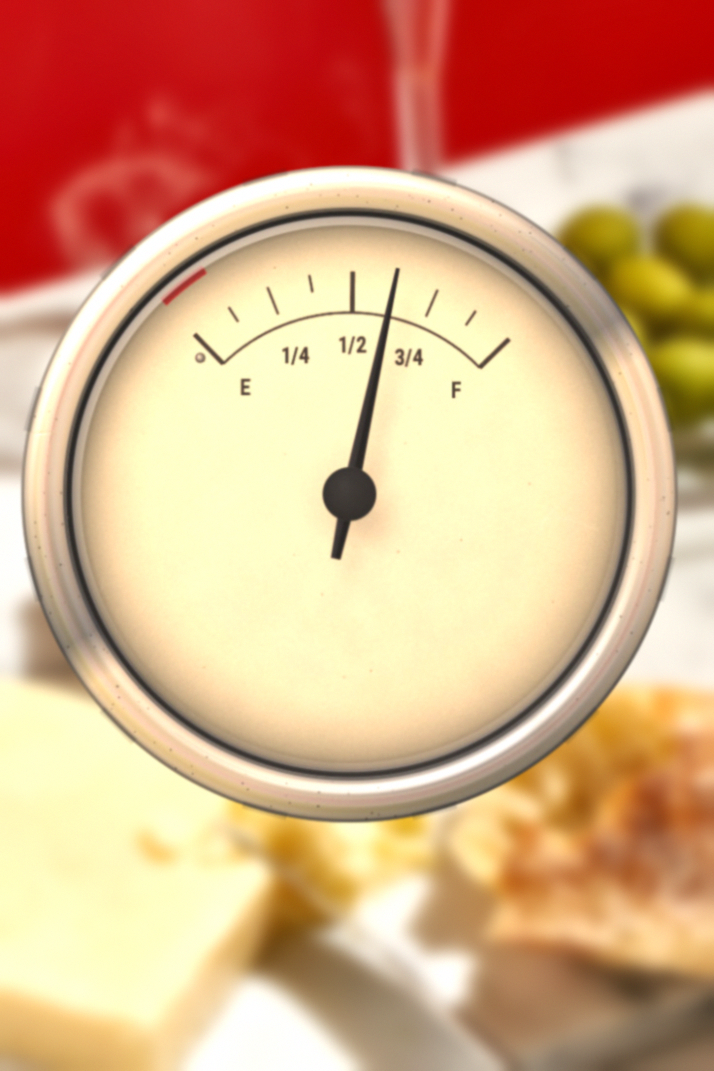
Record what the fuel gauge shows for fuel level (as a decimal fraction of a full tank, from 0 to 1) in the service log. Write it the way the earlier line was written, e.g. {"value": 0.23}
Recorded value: {"value": 0.625}
